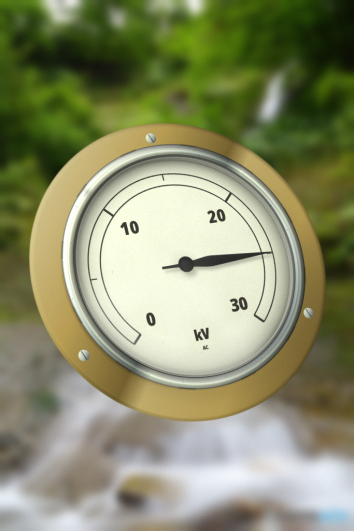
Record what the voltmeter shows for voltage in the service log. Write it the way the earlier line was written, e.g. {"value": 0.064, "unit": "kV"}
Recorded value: {"value": 25, "unit": "kV"}
